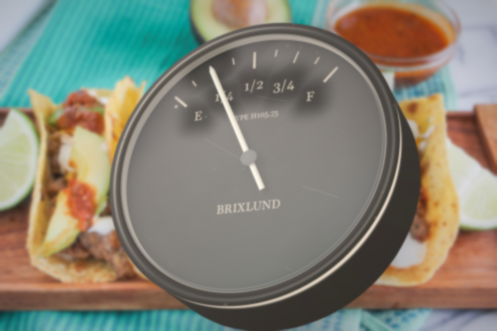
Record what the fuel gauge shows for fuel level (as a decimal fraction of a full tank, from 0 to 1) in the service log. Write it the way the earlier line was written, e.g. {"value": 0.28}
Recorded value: {"value": 0.25}
